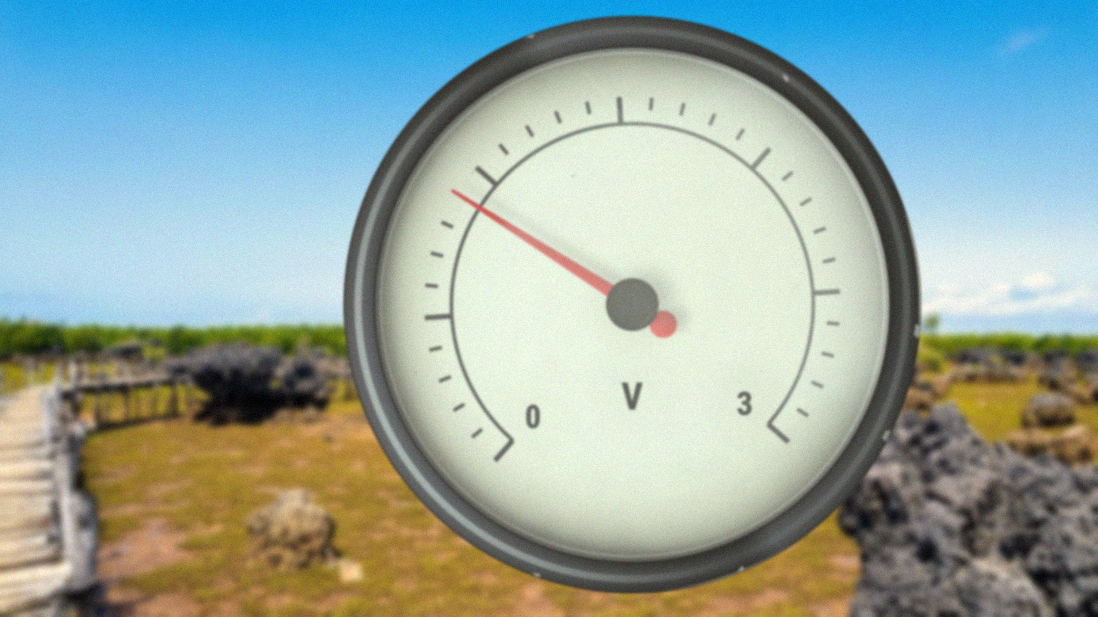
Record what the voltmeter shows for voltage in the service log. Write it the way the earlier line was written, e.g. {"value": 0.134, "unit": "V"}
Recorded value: {"value": 0.9, "unit": "V"}
